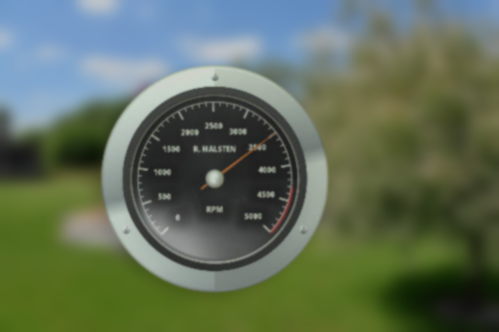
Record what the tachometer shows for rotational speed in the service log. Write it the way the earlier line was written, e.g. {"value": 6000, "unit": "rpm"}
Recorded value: {"value": 3500, "unit": "rpm"}
